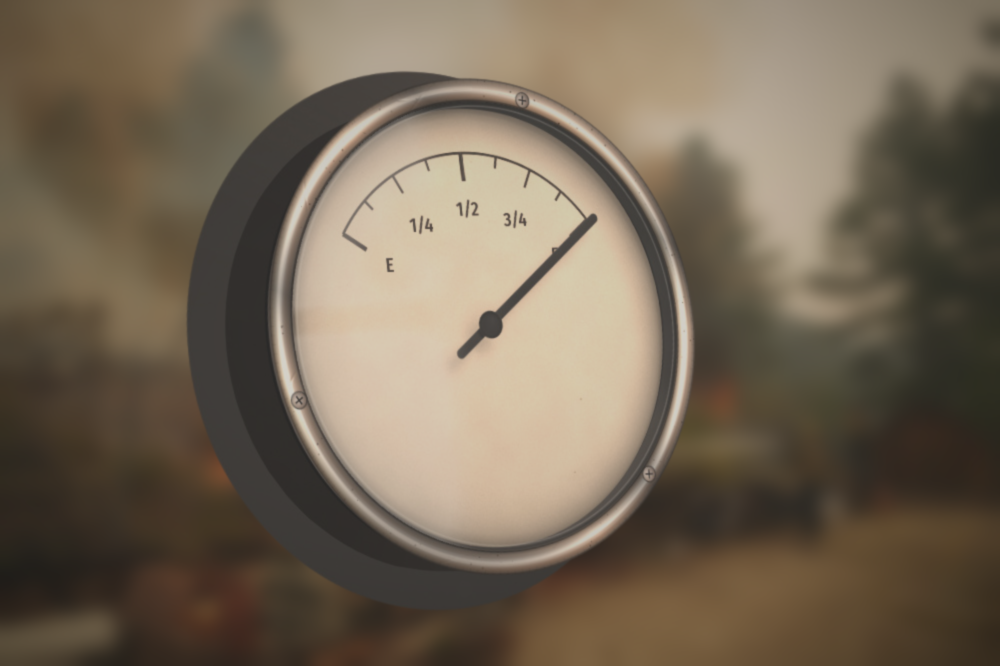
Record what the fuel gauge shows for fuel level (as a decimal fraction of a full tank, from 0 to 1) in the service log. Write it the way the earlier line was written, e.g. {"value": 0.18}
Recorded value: {"value": 1}
